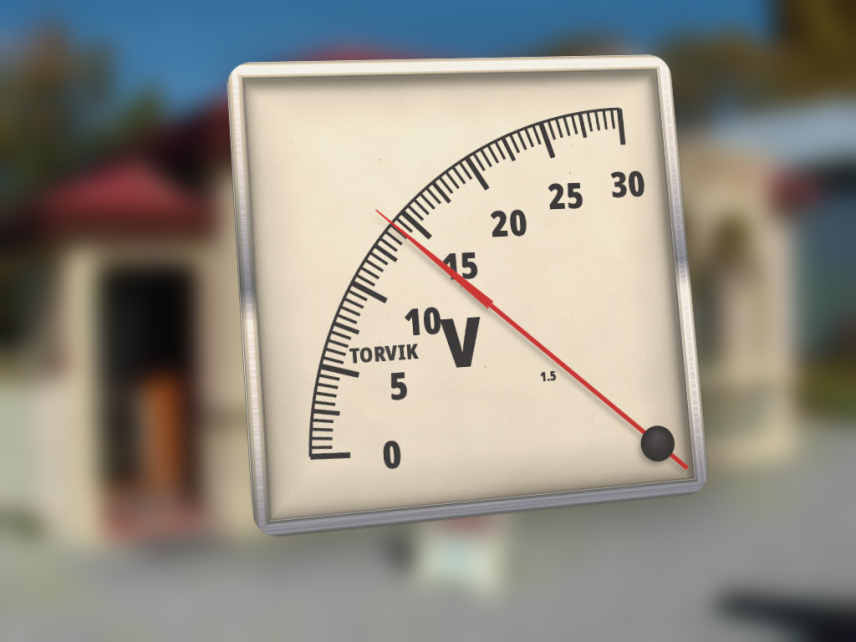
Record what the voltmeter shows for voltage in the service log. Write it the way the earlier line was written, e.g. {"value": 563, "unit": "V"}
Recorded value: {"value": 14, "unit": "V"}
